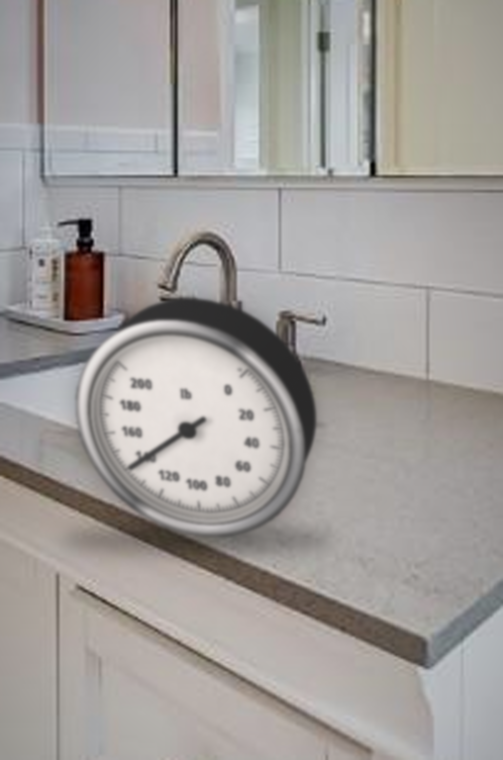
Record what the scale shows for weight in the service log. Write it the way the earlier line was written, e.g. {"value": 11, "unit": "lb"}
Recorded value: {"value": 140, "unit": "lb"}
